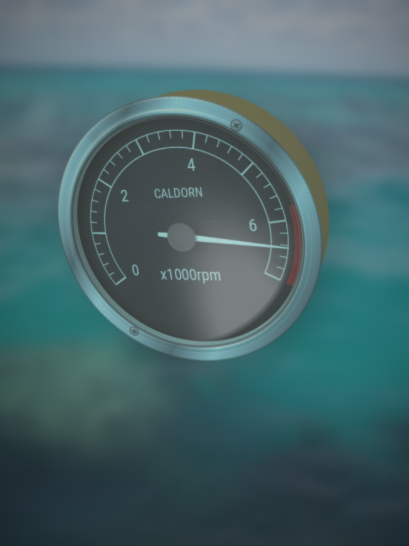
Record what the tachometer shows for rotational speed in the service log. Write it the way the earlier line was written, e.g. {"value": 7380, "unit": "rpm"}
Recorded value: {"value": 6400, "unit": "rpm"}
